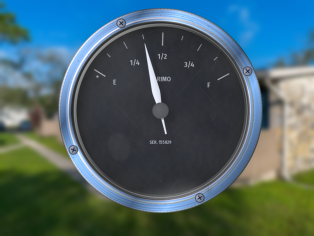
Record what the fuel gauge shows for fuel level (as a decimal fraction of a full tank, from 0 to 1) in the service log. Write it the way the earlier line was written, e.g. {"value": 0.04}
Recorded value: {"value": 0.375}
